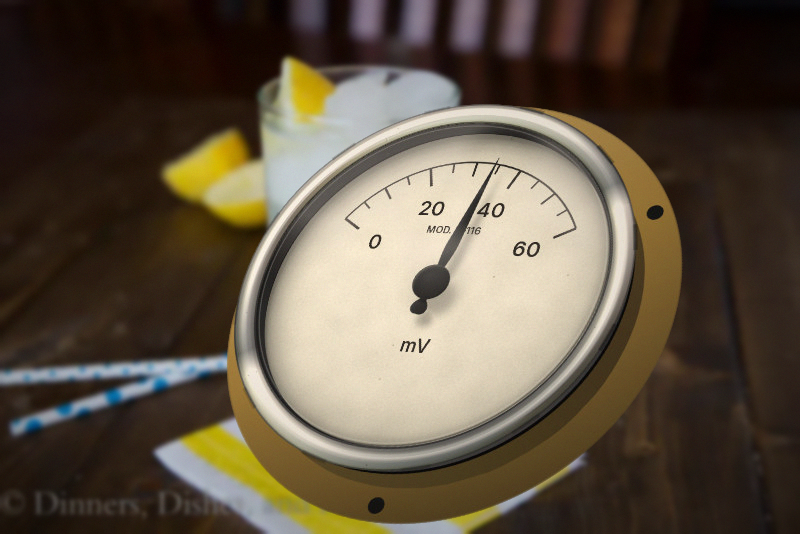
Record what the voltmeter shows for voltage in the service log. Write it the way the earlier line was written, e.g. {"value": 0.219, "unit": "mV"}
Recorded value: {"value": 35, "unit": "mV"}
